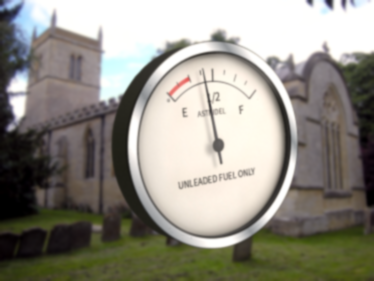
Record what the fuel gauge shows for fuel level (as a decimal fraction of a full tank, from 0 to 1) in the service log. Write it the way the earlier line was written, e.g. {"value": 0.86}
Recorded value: {"value": 0.375}
